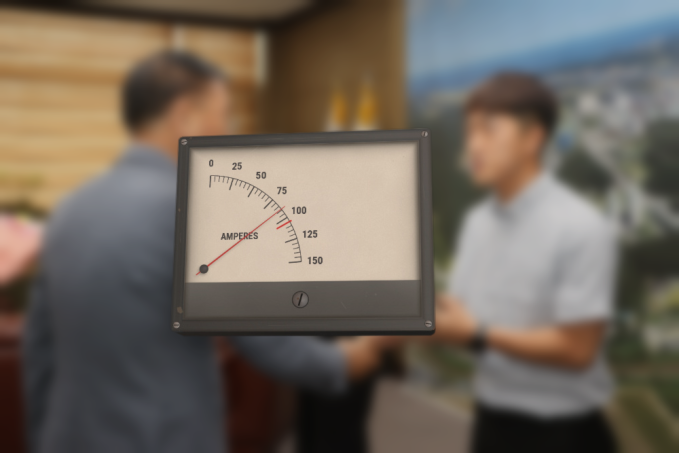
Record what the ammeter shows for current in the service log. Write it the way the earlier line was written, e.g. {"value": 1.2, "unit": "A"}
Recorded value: {"value": 90, "unit": "A"}
